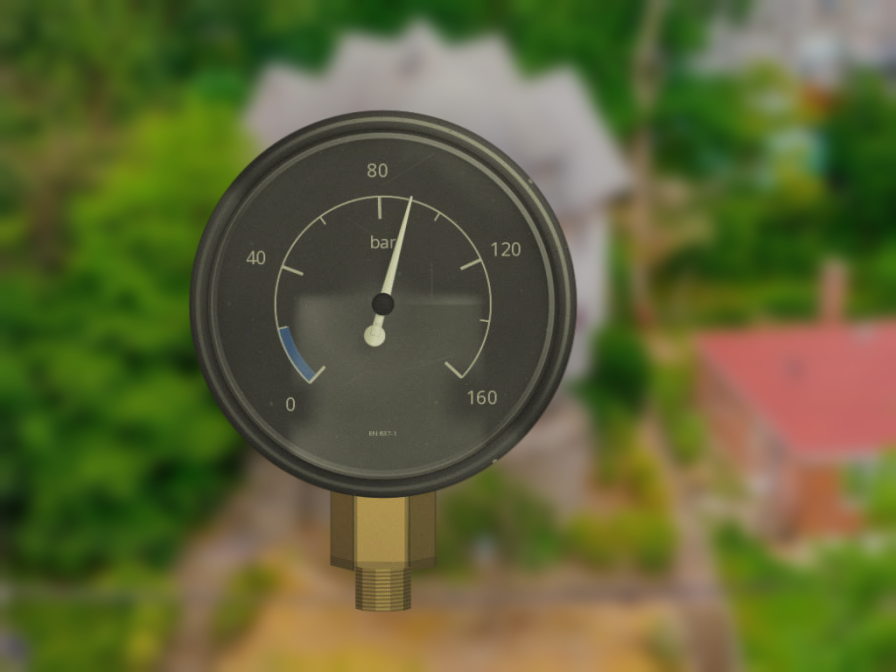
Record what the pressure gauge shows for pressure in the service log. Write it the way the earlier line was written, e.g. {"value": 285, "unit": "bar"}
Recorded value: {"value": 90, "unit": "bar"}
